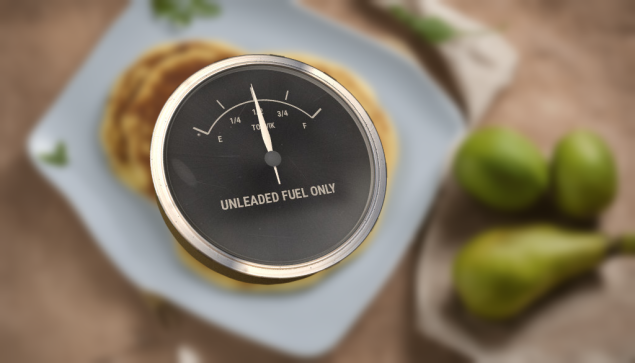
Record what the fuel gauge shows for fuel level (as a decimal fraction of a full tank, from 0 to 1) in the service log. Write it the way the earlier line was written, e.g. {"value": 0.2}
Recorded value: {"value": 0.5}
